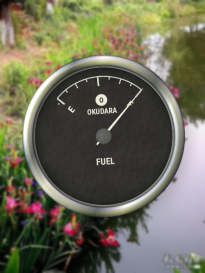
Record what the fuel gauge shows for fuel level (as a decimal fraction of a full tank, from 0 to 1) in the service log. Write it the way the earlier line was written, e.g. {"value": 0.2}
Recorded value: {"value": 1}
